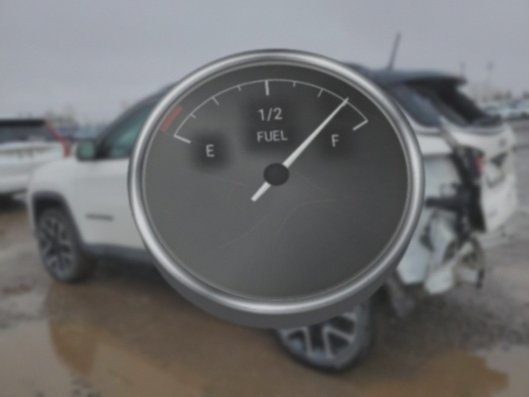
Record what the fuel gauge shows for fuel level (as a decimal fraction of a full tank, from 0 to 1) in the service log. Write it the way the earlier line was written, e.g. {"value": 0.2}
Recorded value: {"value": 0.875}
